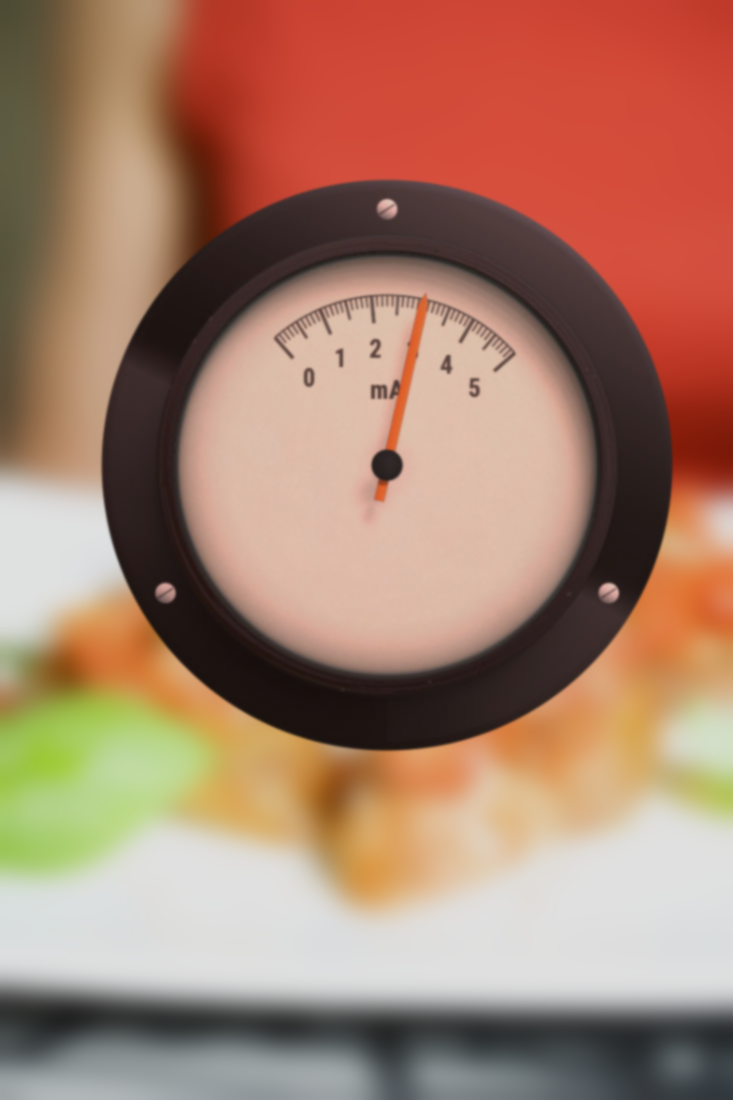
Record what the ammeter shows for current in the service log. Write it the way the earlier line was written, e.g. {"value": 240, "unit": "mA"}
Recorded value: {"value": 3, "unit": "mA"}
